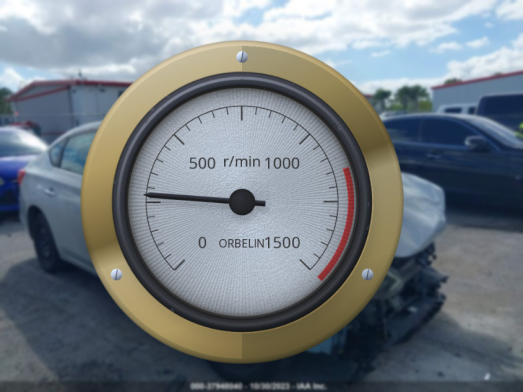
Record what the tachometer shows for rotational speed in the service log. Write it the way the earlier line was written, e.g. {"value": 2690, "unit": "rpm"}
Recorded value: {"value": 275, "unit": "rpm"}
